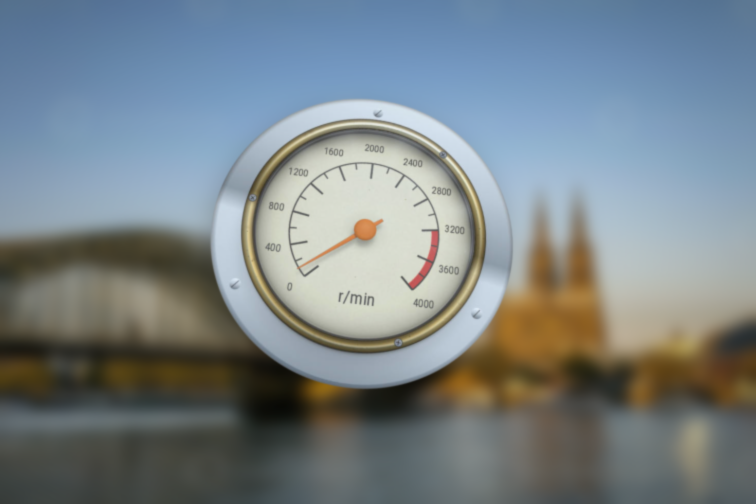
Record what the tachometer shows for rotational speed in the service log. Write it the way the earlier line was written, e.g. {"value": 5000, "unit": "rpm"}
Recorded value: {"value": 100, "unit": "rpm"}
